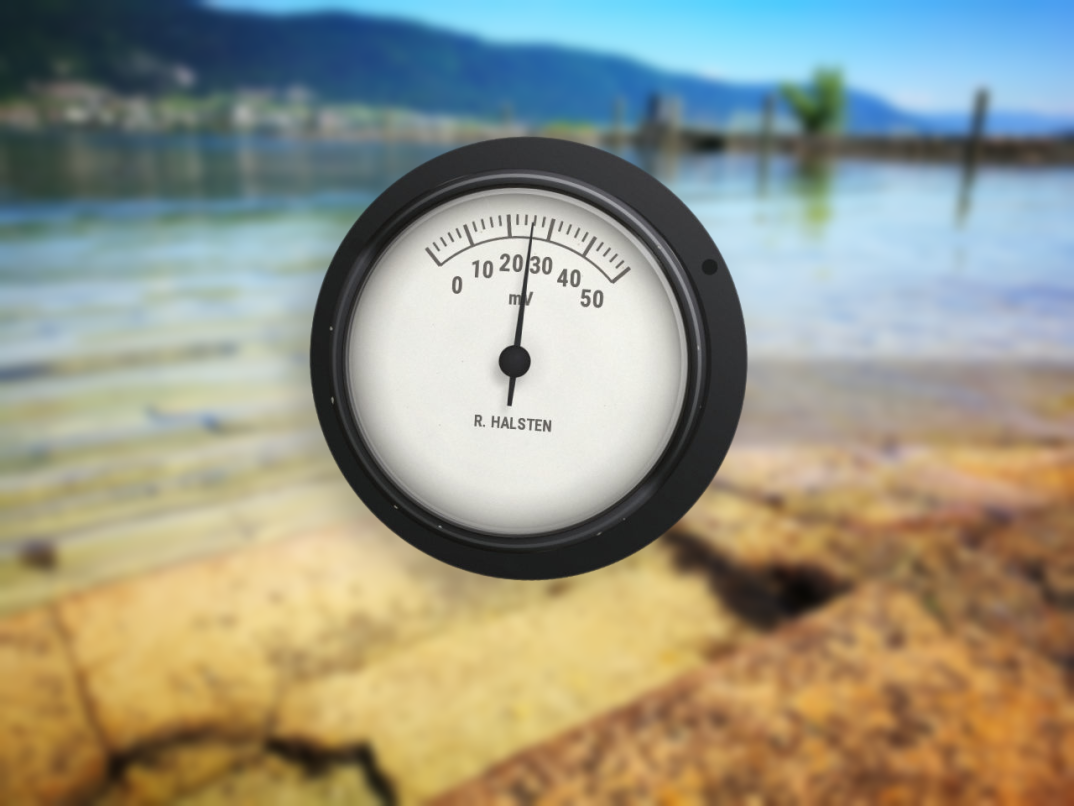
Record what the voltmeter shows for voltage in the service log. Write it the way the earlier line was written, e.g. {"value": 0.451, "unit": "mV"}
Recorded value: {"value": 26, "unit": "mV"}
